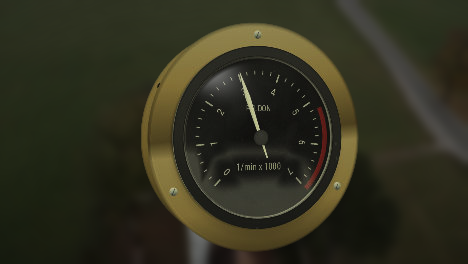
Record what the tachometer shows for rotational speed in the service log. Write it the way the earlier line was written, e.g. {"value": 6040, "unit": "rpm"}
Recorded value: {"value": 3000, "unit": "rpm"}
